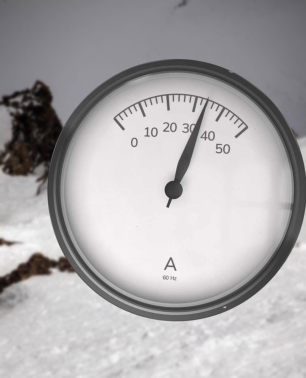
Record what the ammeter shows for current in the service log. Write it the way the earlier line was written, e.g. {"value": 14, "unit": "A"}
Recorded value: {"value": 34, "unit": "A"}
